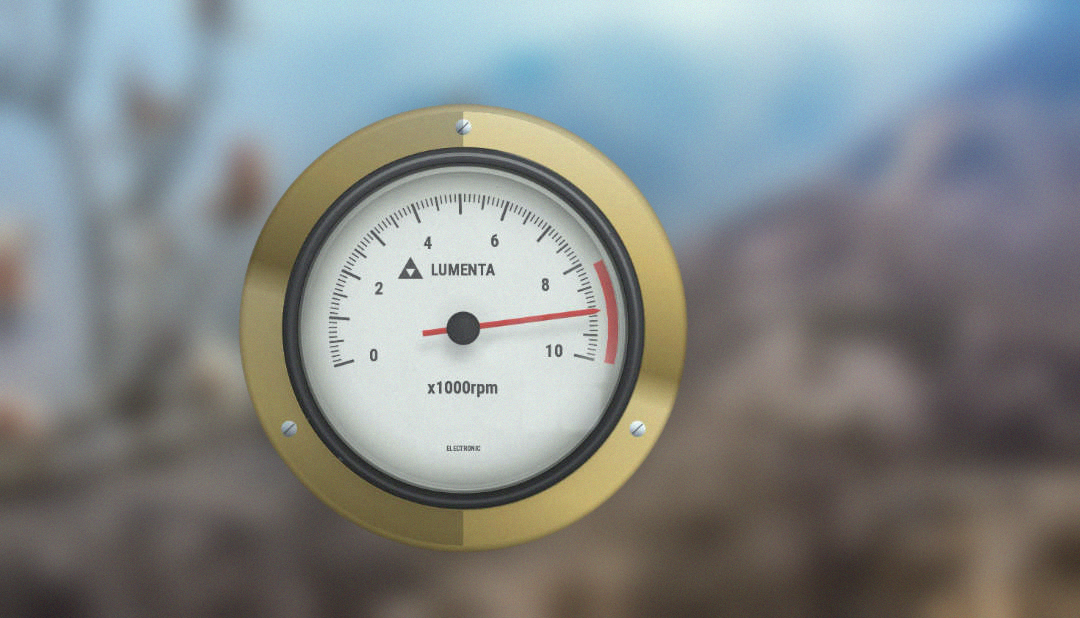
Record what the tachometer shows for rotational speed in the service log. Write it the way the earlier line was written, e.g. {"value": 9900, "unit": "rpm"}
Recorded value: {"value": 9000, "unit": "rpm"}
